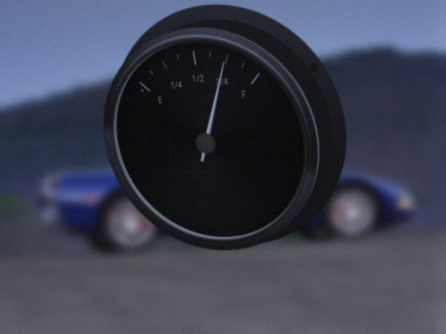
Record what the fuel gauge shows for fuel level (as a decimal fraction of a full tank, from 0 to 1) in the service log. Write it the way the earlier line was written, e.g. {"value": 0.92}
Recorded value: {"value": 0.75}
